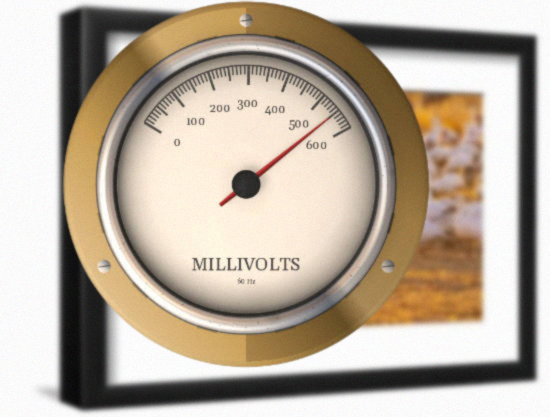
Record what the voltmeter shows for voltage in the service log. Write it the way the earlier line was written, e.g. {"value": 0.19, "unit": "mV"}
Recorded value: {"value": 550, "unit": "mV"}
